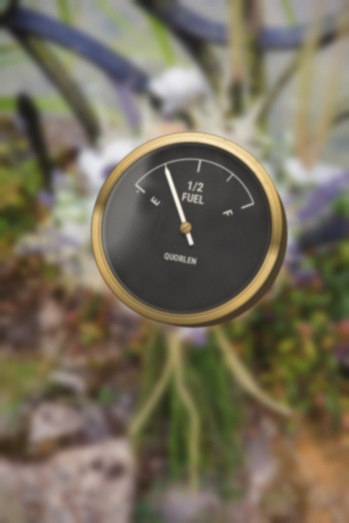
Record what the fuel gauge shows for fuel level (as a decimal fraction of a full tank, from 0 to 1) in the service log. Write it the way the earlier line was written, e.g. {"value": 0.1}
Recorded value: {"value": 0.25}
